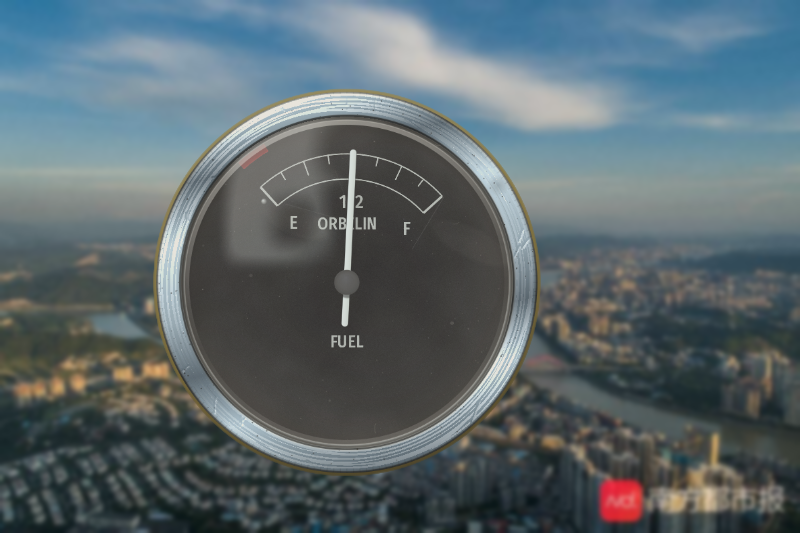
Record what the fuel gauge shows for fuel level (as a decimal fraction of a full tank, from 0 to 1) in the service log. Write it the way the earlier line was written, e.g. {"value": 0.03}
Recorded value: {"value": 0.5}
